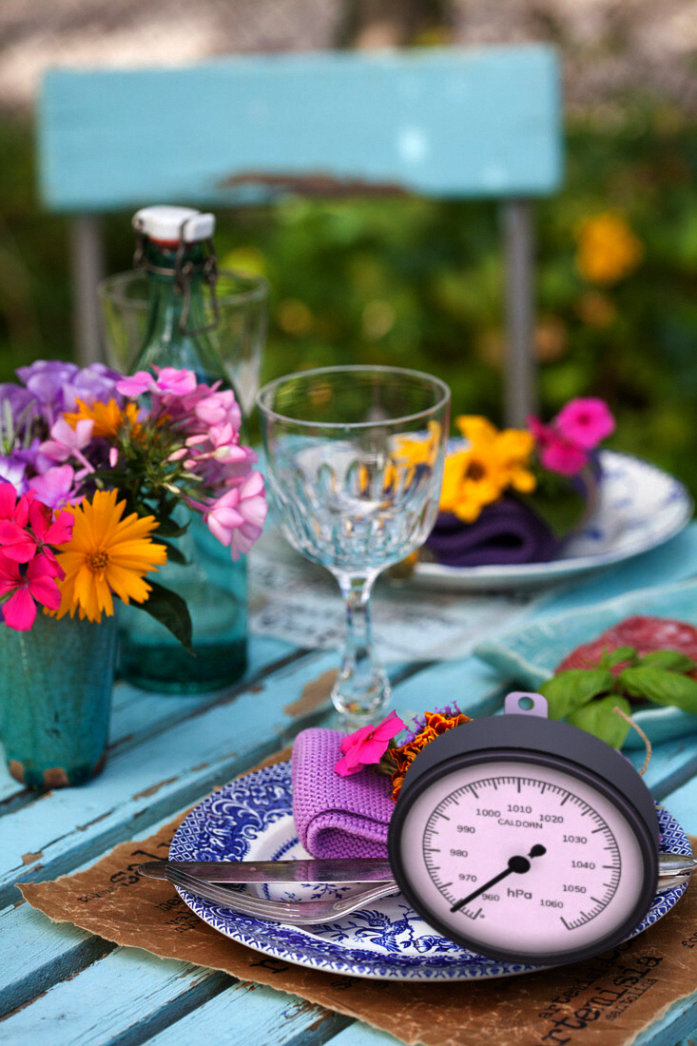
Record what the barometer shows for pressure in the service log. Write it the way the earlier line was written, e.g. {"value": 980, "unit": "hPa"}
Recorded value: {"value": 965, "unit": "hPa"}
